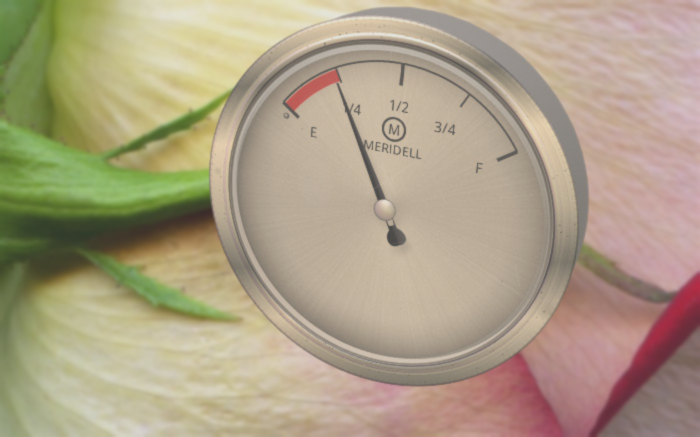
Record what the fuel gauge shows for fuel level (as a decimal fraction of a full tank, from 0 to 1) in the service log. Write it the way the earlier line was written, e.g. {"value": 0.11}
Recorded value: {"value": 0.25}
